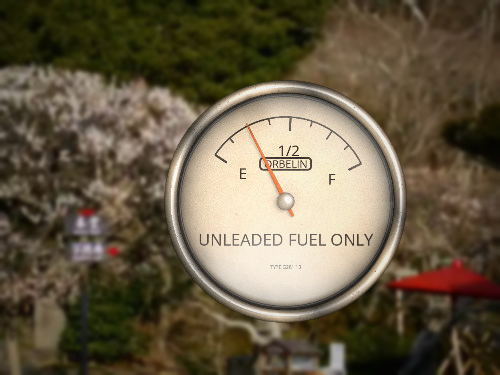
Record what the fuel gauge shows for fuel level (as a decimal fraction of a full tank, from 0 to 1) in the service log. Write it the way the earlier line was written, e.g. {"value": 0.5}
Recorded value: {"value": 0.25}
